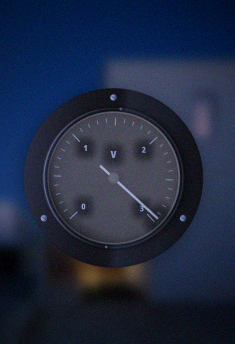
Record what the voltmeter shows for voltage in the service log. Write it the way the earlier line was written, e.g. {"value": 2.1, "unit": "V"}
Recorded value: {"value": 2.95, "unit": "V"}
